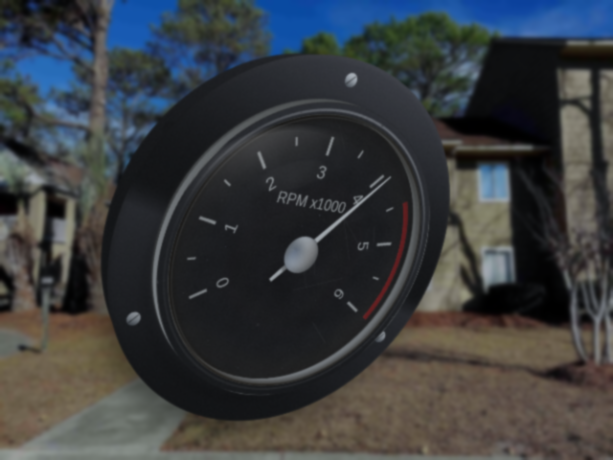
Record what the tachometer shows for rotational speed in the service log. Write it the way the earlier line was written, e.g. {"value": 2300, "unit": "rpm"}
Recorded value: {"value": 4000, "unit": "rpm"}
